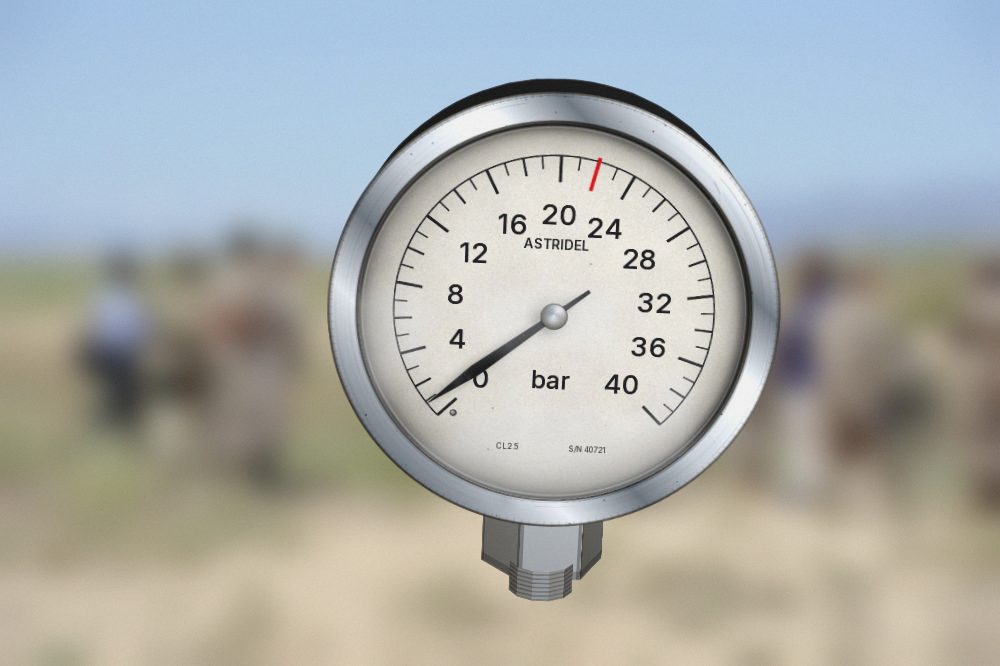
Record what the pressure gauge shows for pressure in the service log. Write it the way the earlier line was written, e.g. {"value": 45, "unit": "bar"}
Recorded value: {"value": 1, "unit": "bar"}
